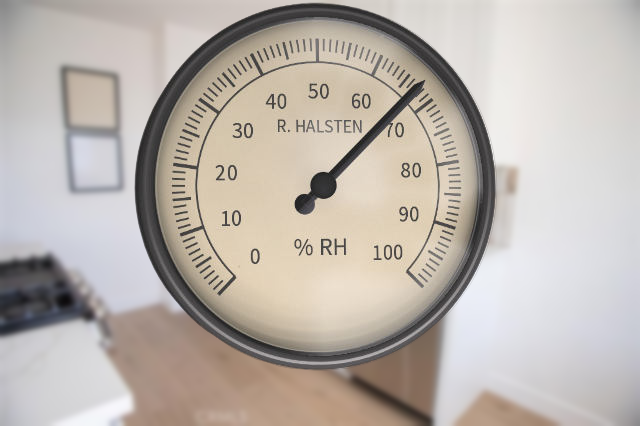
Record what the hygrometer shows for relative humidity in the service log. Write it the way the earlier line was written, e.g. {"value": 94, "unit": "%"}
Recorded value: {"value": 67, "unit": "%"}
